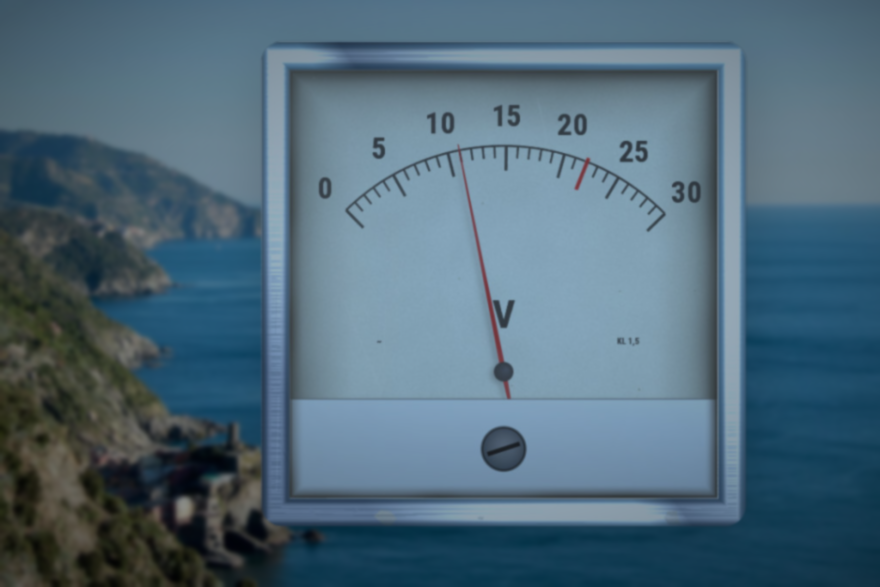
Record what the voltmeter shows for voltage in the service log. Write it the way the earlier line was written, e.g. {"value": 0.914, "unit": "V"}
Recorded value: {"value": 11, "unit": "V"}
